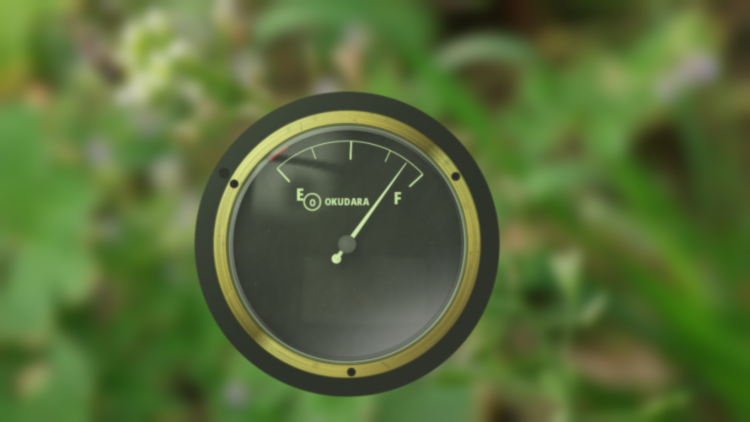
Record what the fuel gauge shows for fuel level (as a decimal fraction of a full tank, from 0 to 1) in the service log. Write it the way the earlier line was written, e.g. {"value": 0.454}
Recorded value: {"value": 0.875}
